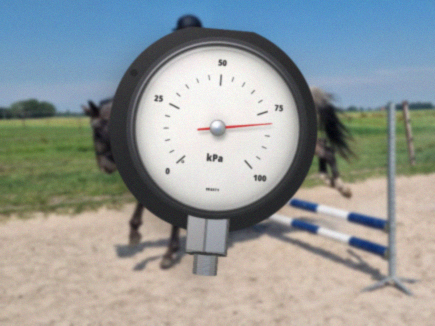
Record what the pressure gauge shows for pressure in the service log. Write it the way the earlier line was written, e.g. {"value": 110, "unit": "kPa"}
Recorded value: {"value": 80, "unit": "kPa"}
